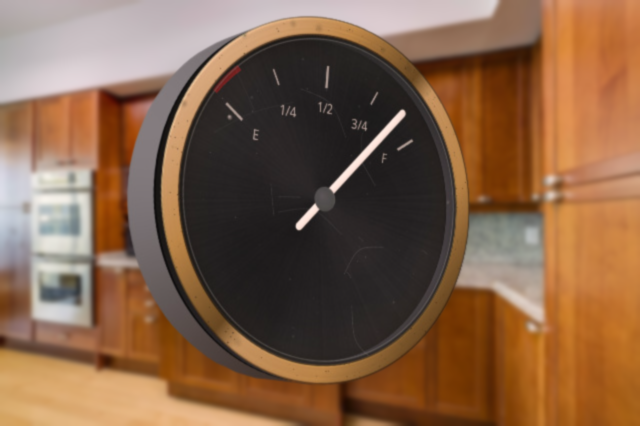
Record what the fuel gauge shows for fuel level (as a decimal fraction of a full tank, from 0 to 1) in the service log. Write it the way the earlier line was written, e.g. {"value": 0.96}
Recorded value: {"value": 0.875}
